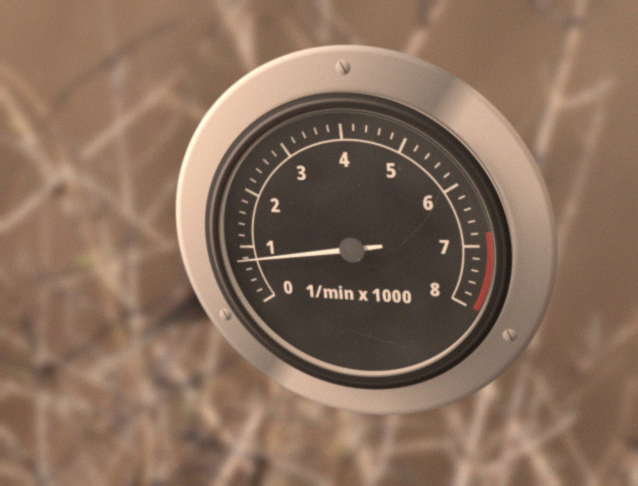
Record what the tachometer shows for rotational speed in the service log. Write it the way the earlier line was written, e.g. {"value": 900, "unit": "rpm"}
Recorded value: {"value": 800, "unit": "rpm"}
